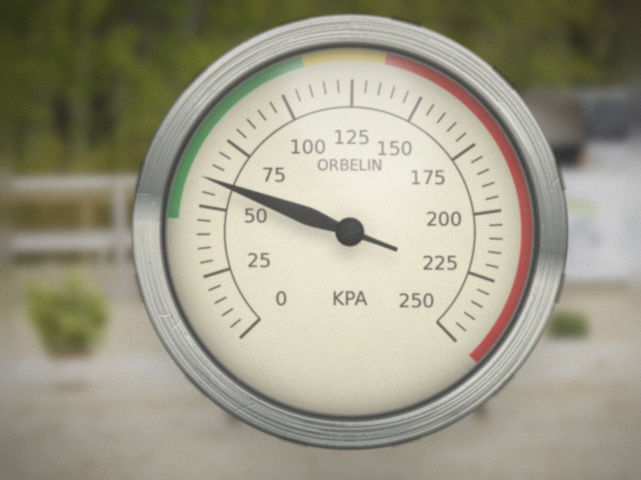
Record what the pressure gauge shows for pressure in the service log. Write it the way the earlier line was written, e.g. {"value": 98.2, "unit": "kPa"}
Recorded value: {"value": 60, "unit": "kPa"}
